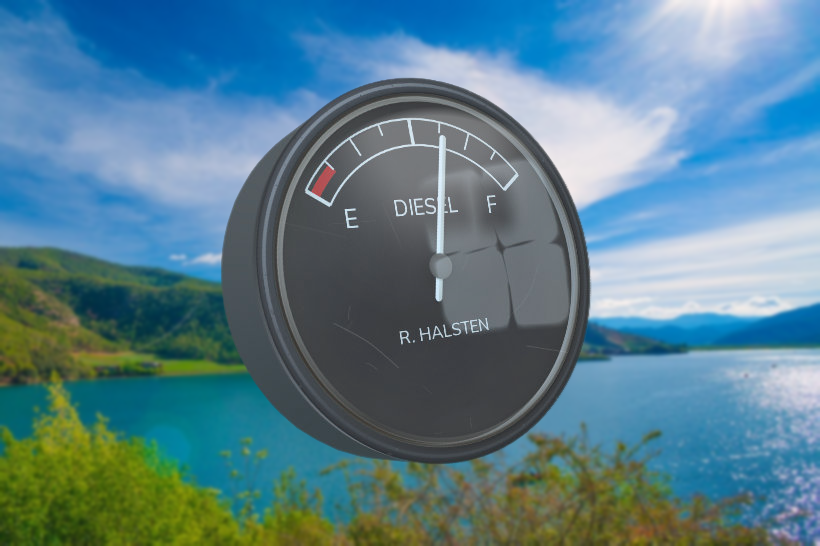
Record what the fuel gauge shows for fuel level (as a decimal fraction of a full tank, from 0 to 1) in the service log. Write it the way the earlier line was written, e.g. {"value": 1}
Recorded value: {"value": 0.625}
